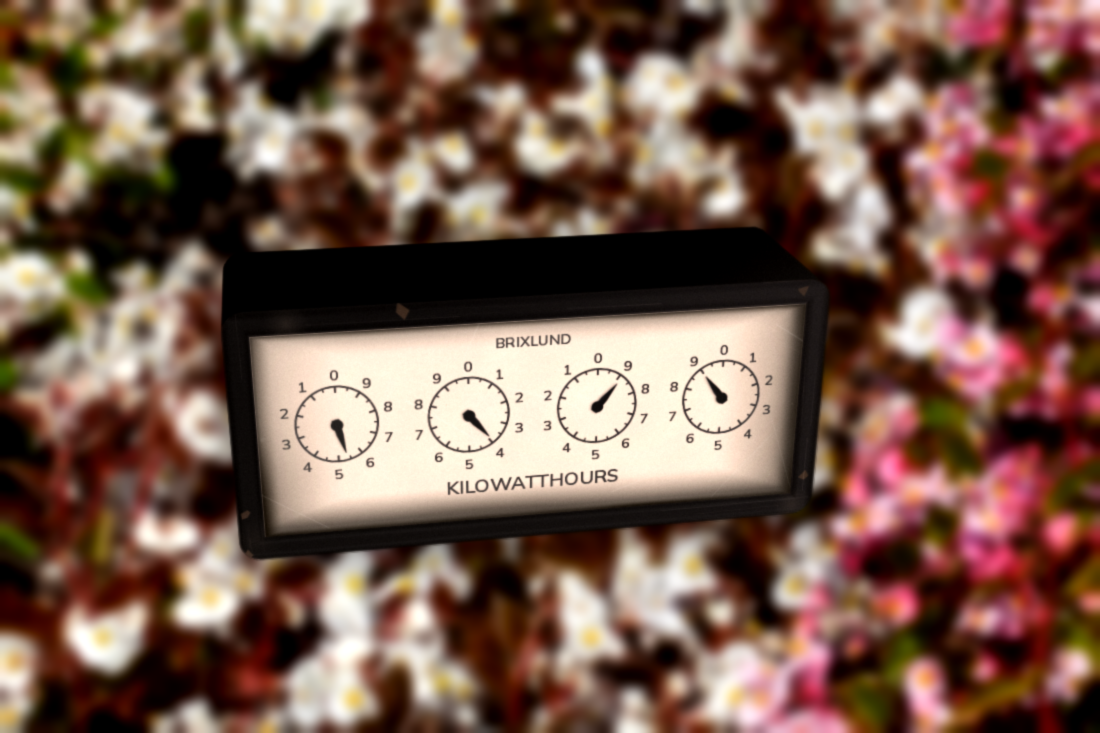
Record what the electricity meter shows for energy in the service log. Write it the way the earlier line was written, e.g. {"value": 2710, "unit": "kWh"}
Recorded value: {"value": 5389, "unit": "kWh"}
